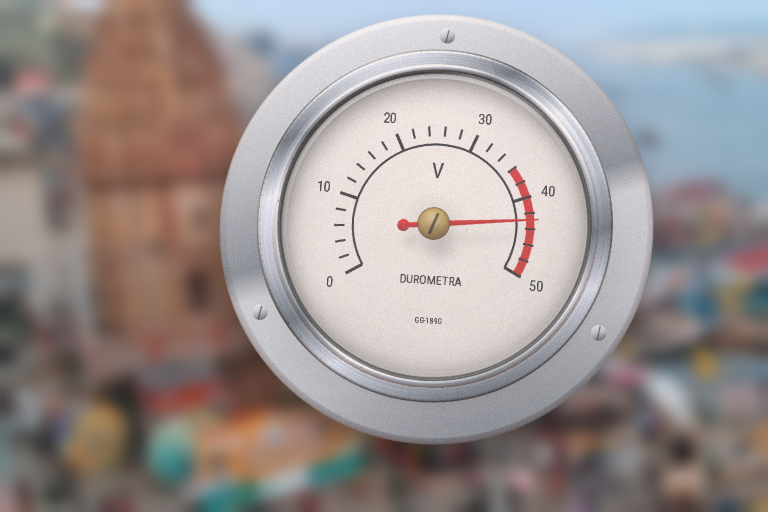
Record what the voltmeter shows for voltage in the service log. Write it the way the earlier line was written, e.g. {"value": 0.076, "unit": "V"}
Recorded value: {"value": 43, "unit": "V"}
